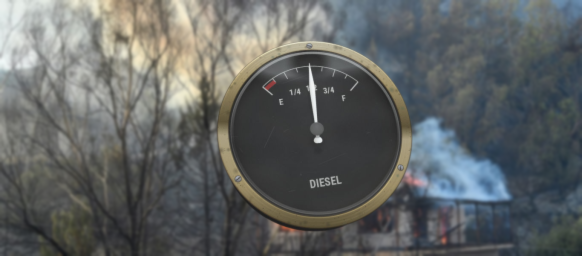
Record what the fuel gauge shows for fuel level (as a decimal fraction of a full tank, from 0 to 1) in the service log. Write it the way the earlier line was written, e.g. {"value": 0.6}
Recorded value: {"value": 0.5}
